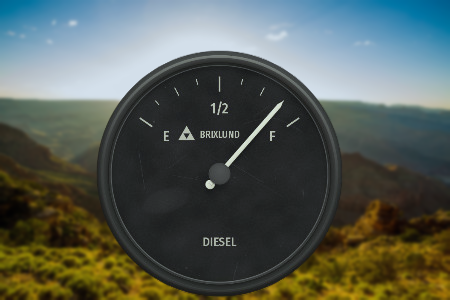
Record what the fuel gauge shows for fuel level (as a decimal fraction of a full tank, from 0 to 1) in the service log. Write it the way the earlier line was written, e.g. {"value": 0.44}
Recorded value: {"value": 0.875}
